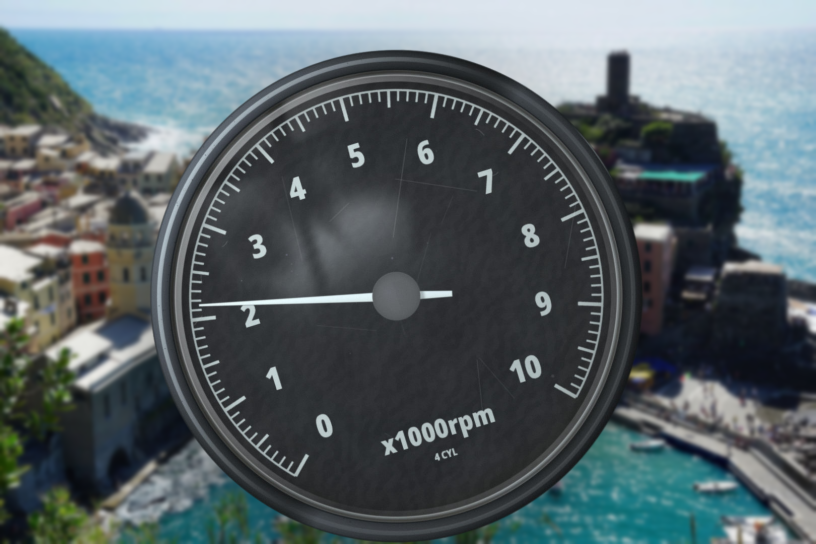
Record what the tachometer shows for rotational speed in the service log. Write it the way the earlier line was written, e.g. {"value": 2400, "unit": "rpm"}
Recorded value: {"value": 2150, "unit": "rpm"}
